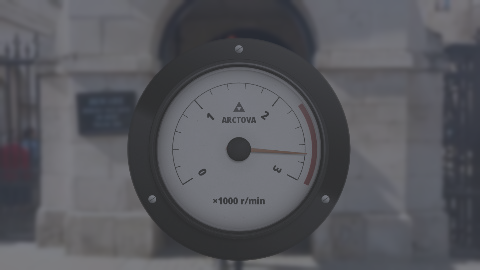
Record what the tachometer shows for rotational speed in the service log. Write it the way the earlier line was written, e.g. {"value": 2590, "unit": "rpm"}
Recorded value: {"value": 2700, "unit": "rpm"}
